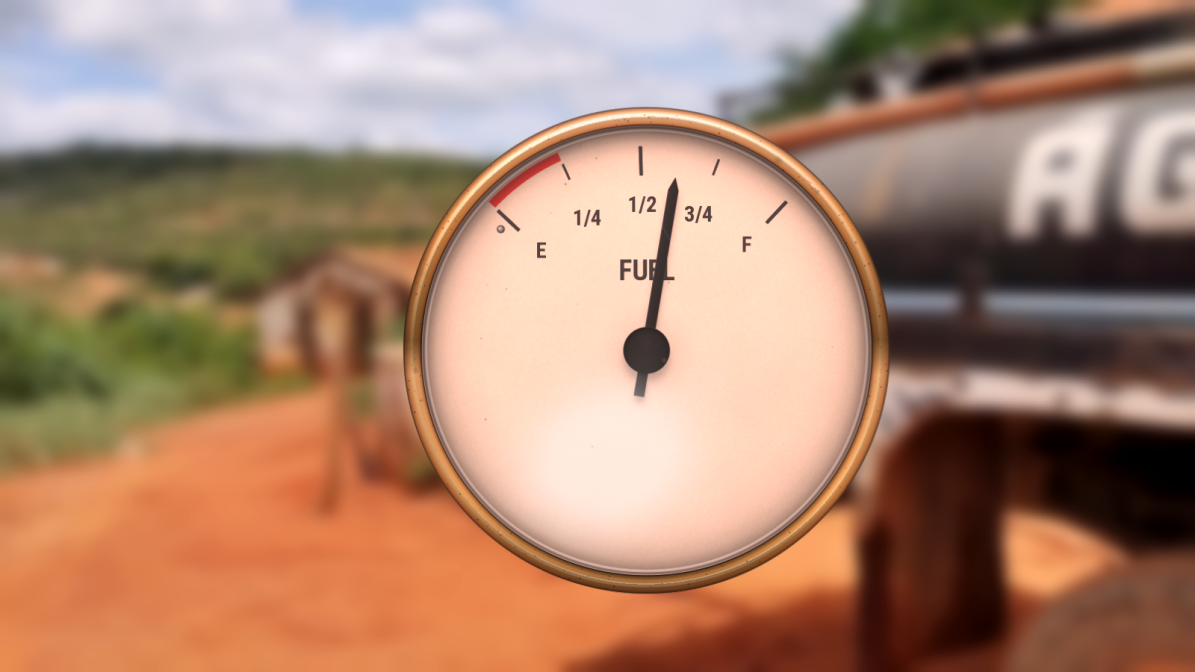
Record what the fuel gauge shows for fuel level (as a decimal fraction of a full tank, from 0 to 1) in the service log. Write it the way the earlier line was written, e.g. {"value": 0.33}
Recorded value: {"value": 0.625}
